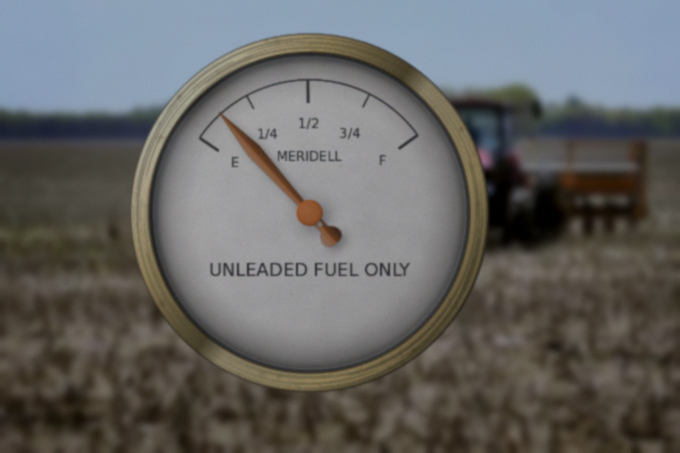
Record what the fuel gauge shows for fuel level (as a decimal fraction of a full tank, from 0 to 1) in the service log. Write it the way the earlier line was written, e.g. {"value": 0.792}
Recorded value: {"value": 0.125}
